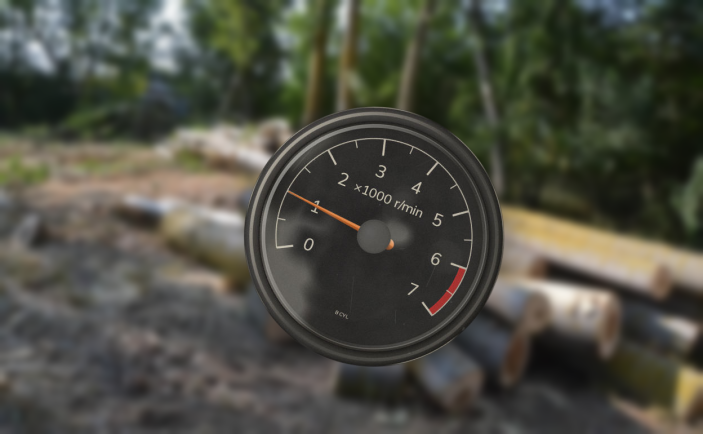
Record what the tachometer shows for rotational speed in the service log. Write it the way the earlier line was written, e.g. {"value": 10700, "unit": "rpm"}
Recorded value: {"value": 1000, "unit": "rpm"}
